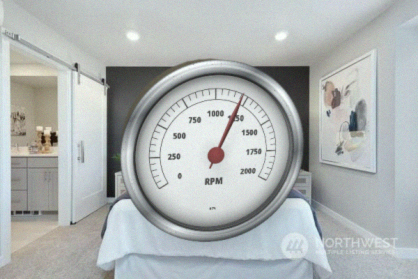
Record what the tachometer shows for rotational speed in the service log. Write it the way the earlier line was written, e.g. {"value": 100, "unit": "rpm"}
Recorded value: {"value": 1200, "unit": "rpm"}
